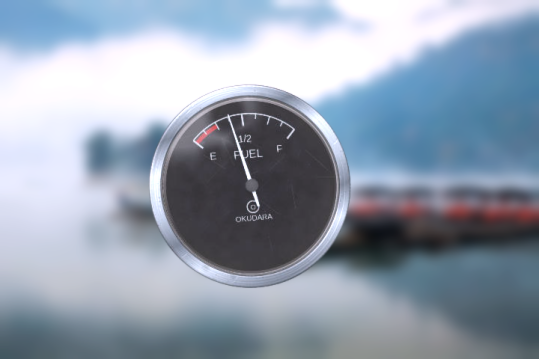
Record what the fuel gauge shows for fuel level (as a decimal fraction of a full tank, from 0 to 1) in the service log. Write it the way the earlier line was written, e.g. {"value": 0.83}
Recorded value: {"value": 0.375}
